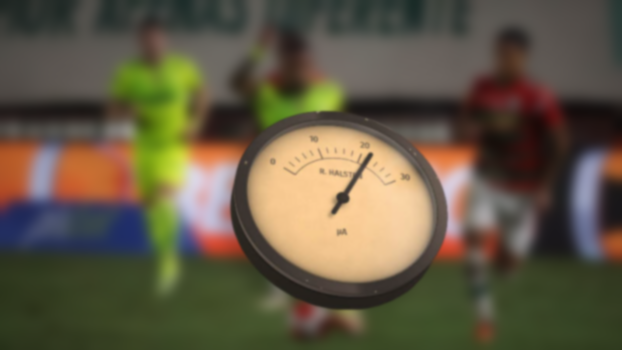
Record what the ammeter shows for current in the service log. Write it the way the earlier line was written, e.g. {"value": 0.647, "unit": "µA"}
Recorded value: {"value": 22, "unit": "µA"}
